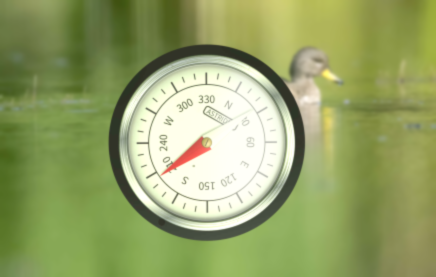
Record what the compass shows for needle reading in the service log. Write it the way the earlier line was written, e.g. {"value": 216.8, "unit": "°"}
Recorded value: {"value": 205, "unit": "°"}
